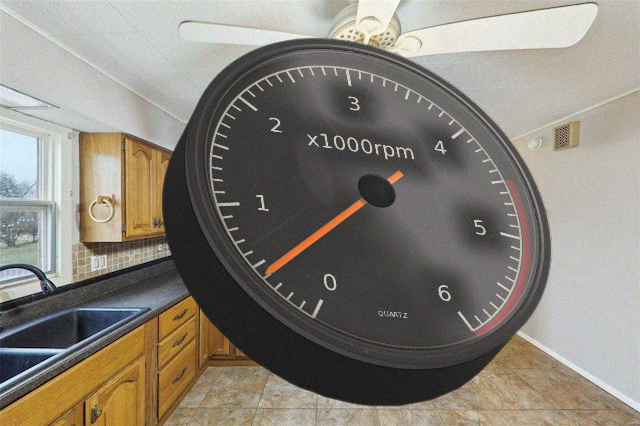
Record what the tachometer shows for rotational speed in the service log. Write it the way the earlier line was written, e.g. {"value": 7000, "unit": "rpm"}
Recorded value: {"value": 400, "unit": "rpm"}
